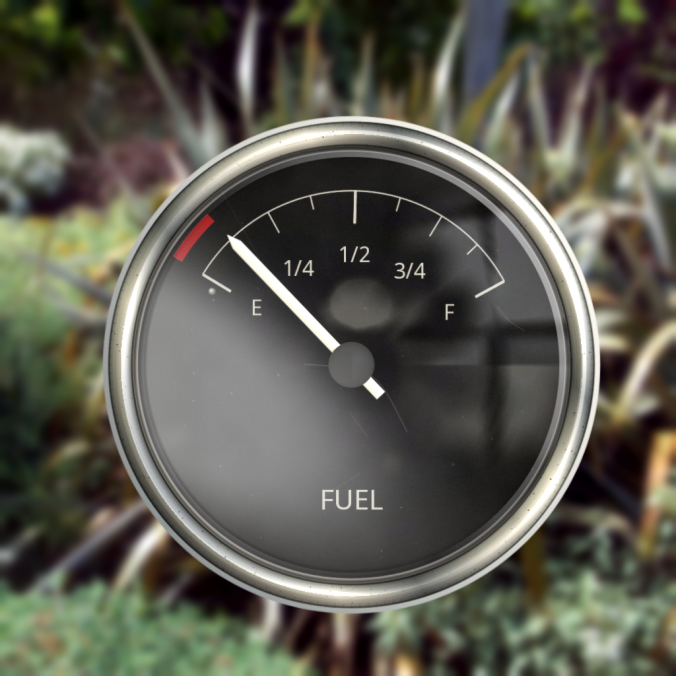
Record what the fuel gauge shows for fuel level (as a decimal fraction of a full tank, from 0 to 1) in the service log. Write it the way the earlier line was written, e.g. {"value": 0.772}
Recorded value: {"value": 0.125}
